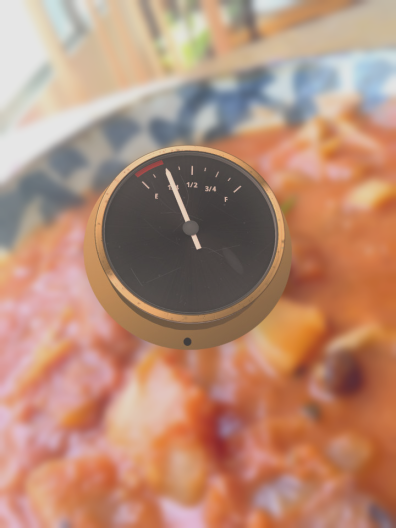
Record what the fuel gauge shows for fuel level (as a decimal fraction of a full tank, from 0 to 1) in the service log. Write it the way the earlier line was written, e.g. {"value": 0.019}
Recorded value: {"value": 0.25}
